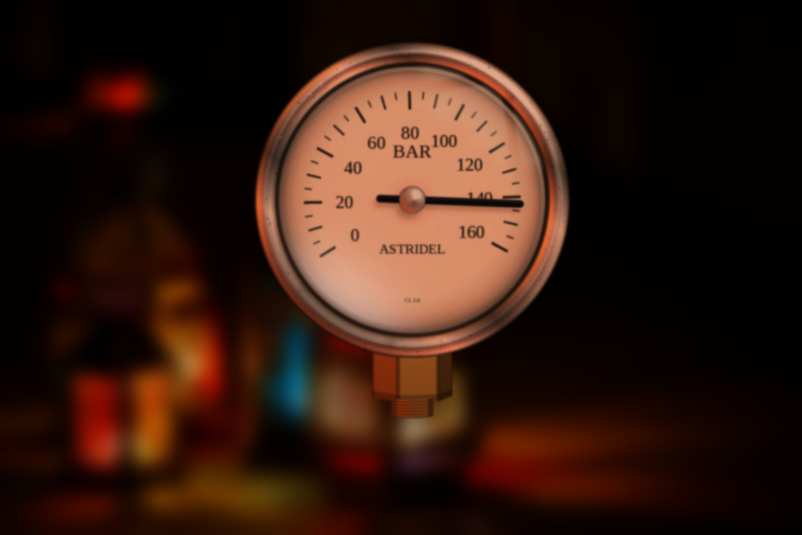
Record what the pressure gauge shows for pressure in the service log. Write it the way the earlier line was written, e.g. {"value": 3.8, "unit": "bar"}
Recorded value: {"value": 142.5, "unit": "bar"}
